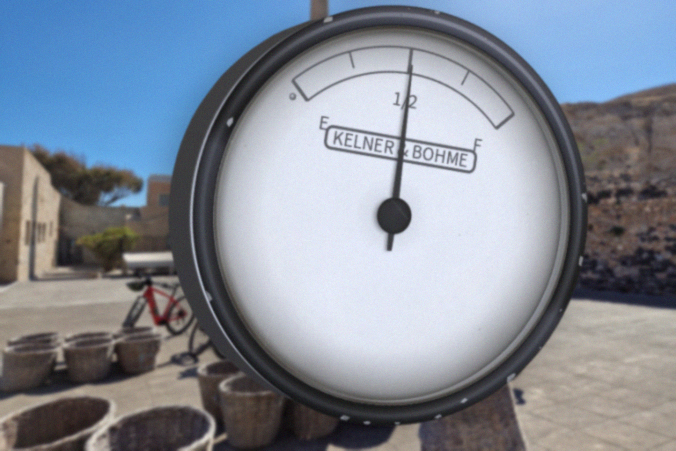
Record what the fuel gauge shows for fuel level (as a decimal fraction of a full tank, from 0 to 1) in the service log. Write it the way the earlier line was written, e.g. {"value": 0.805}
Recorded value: {"value": 0.5}
